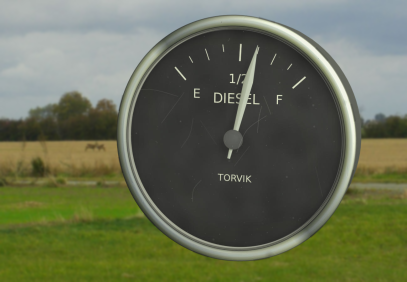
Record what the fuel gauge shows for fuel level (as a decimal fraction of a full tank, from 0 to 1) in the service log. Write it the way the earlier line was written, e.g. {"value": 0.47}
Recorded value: {"value": 0.625}
